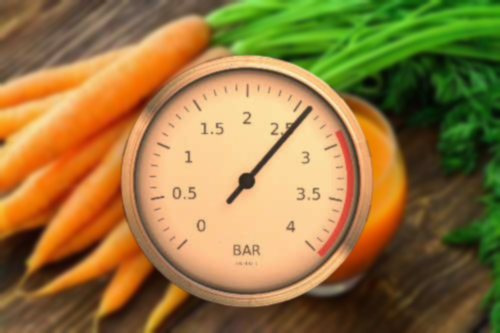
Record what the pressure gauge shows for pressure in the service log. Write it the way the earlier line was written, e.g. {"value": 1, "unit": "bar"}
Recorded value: {"value": 2.6, "unit": "bar"}
